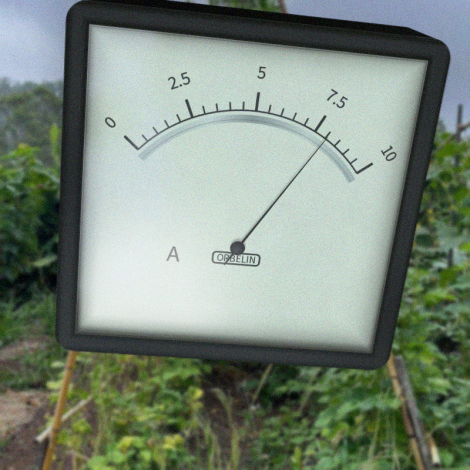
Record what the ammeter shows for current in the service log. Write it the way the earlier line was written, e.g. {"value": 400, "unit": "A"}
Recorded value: {"value": 8, "unit": "A"}
